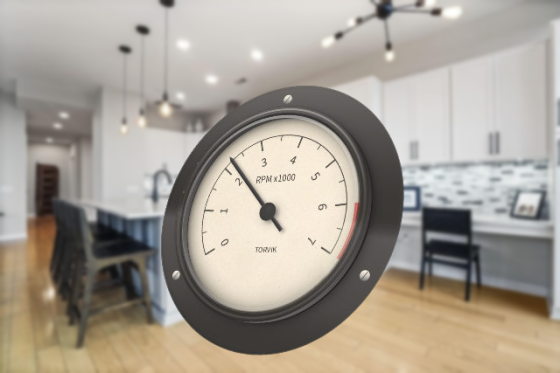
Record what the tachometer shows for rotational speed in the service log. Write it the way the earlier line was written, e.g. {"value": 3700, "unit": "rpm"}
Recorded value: {"value": 2250, "unit": "rpm"}
